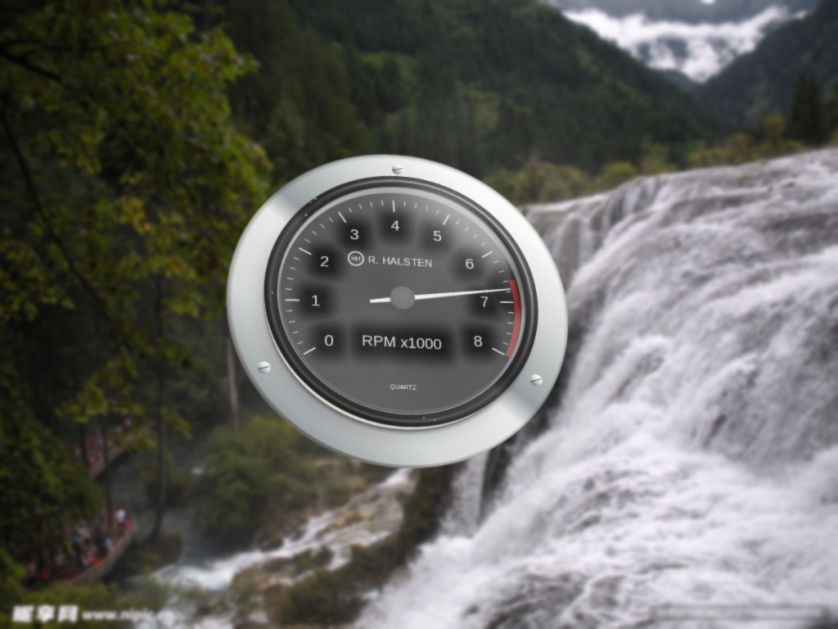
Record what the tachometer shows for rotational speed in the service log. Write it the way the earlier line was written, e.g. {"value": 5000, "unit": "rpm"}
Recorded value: {"value": 6800, "unit": "rpm"}
